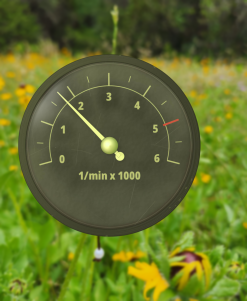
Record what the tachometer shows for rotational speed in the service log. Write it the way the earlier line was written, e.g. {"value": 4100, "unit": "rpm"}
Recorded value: {"value": 1750, "unit": "rpm"}
